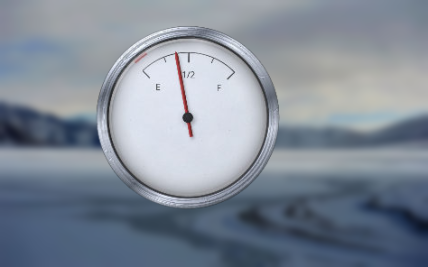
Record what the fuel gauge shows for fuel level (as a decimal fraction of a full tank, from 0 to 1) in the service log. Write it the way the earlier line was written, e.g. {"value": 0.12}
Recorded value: {"value": 0.375}
